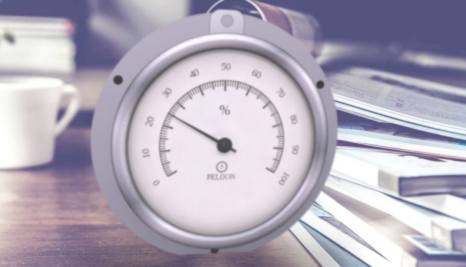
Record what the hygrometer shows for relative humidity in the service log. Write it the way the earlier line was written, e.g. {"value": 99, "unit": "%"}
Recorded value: {"value": 25, "unit": "%"}
